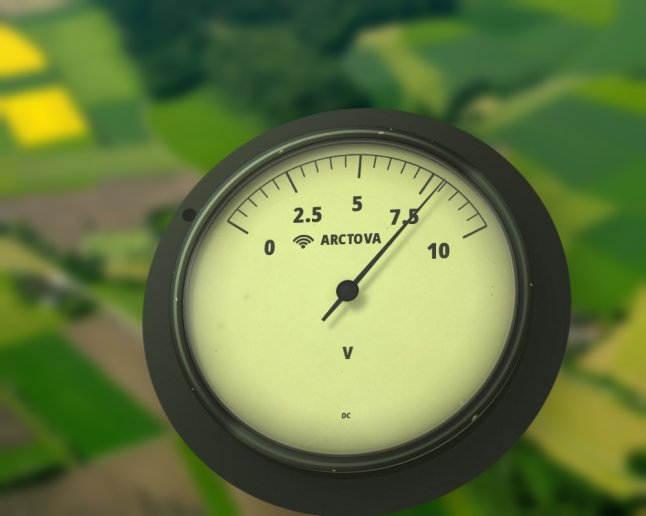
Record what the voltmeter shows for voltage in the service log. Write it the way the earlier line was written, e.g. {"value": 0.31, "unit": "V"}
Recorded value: {"value": 8, "unit": "V"}
